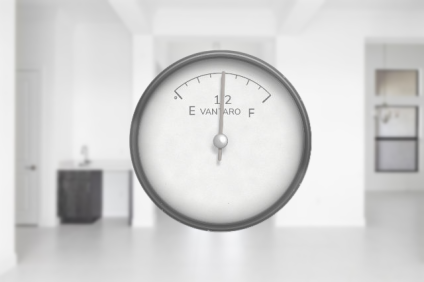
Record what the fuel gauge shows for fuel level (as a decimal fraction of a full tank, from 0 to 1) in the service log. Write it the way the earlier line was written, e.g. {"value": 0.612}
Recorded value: {"value": 0.5}
